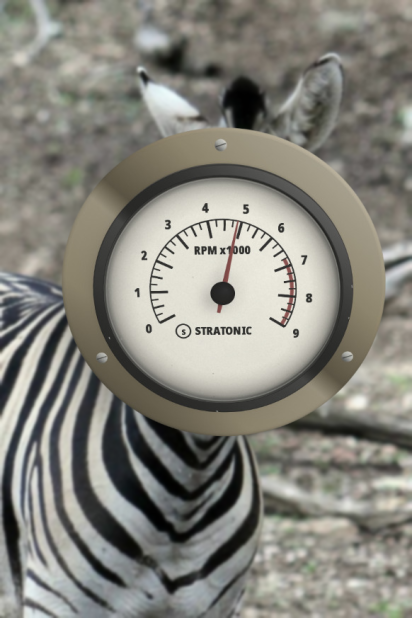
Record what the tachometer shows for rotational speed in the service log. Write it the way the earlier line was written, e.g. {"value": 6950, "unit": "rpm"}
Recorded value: {"value": 4875, "unit": "rpm"}
